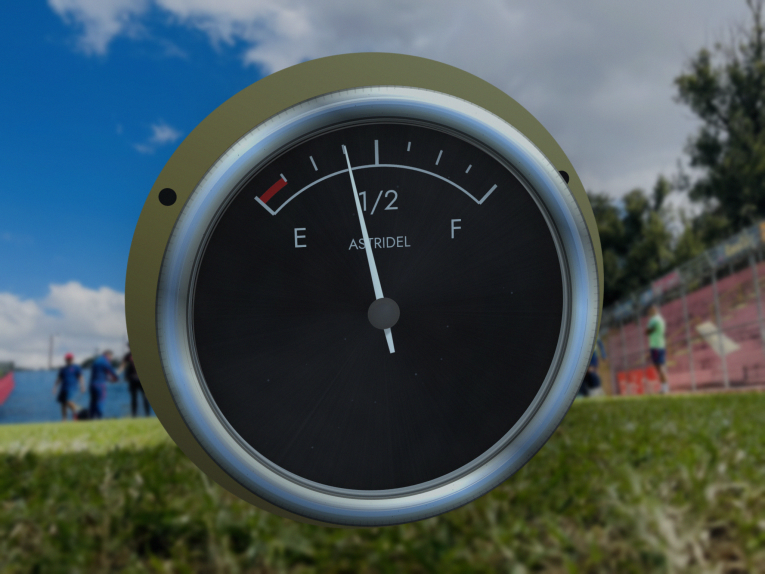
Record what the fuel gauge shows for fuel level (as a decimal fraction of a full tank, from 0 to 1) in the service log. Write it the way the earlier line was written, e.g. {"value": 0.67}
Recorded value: {"value": 0.375}
